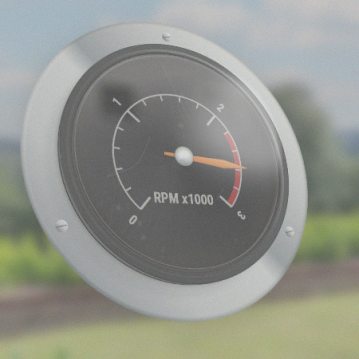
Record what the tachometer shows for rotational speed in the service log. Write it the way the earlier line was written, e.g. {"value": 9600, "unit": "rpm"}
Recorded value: {"value": 2600, "unit": "rpm"}
